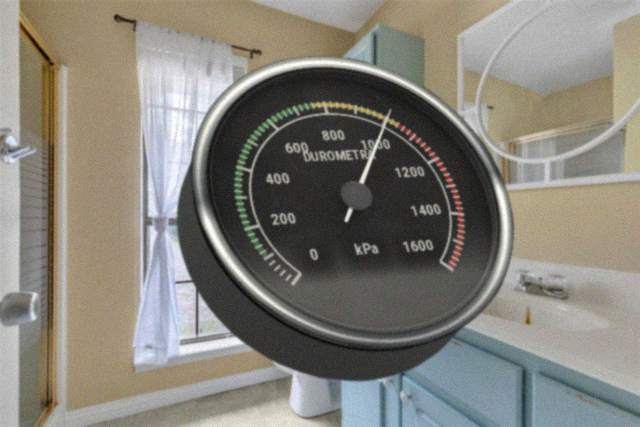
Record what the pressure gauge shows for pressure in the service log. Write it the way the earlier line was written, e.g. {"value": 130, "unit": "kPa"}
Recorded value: {"value": 1000, "unit": "kPa"}
